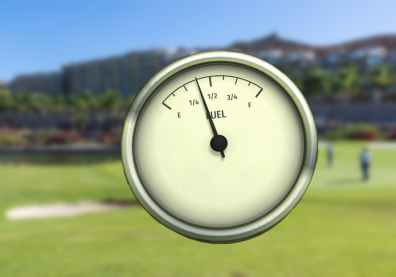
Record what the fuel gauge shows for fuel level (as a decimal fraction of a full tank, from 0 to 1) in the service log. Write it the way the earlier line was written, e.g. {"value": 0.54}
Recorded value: {"value": 0.375}
